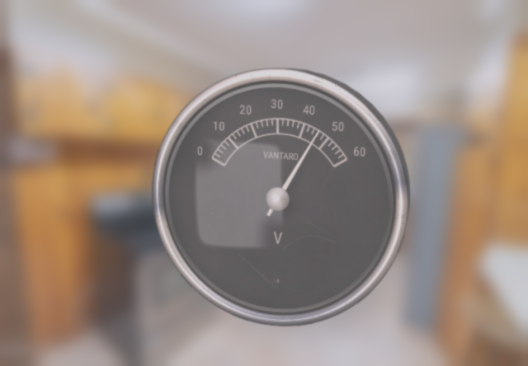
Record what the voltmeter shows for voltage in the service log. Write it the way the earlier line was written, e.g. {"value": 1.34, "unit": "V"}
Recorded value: {"value": 46, "unit": "V"}
